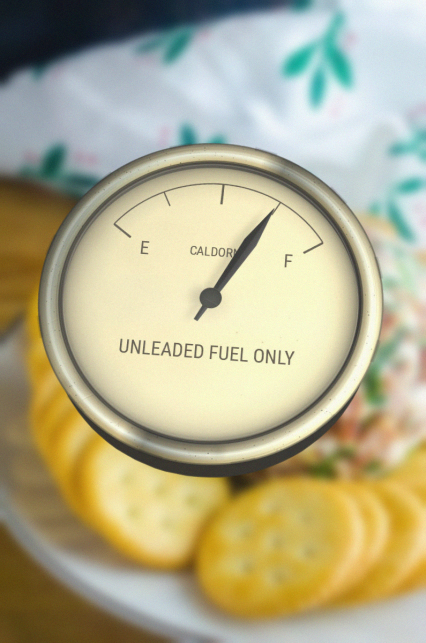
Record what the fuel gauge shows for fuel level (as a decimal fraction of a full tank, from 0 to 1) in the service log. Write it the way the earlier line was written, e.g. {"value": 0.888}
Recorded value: {"value": 0.75}
